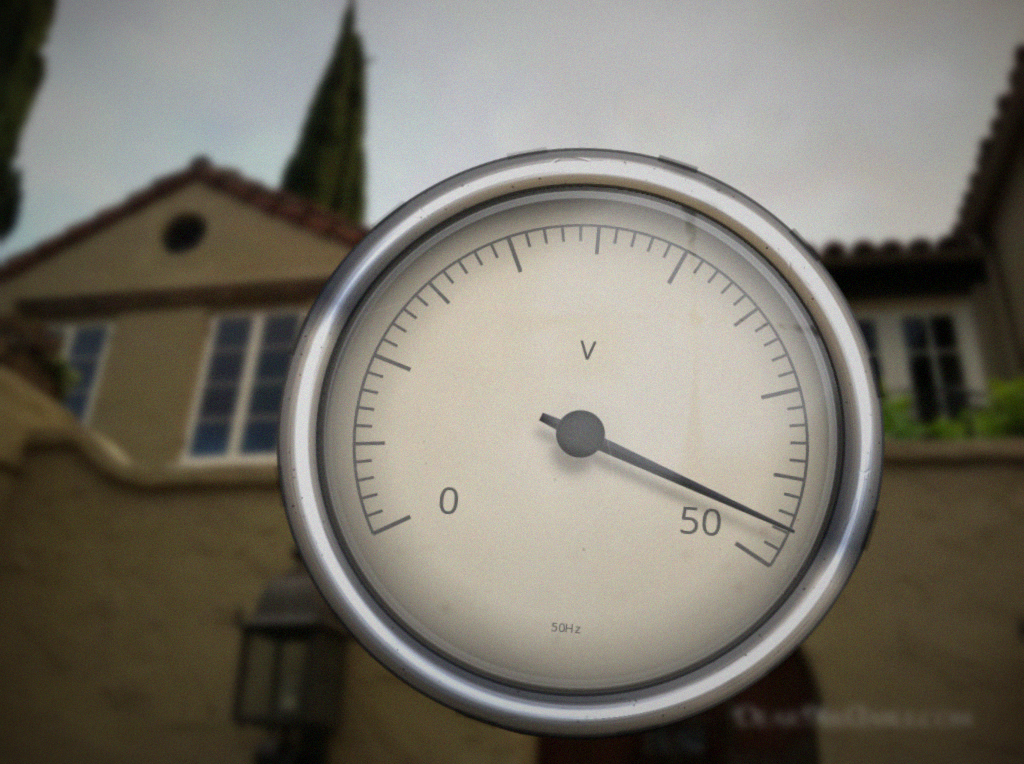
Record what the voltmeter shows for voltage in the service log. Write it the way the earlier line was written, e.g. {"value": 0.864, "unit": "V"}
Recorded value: {"value": 48, "unit": "V"}
